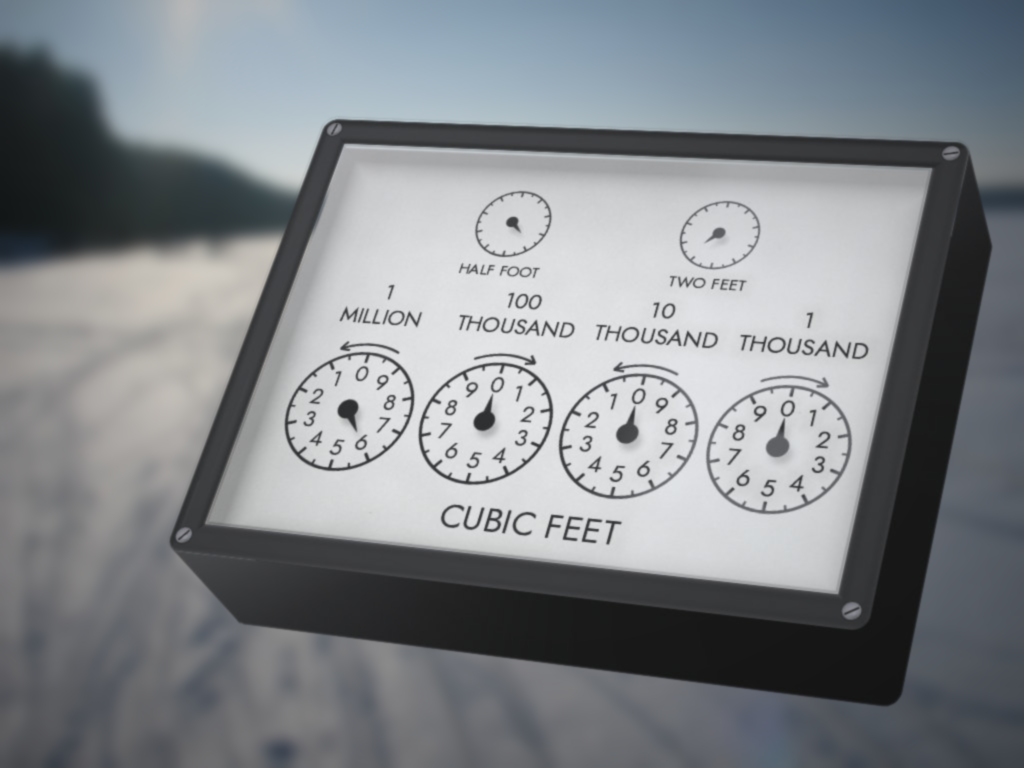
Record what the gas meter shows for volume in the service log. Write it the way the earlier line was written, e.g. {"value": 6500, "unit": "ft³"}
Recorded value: {"value": 600000, "unit": "ft³"}
